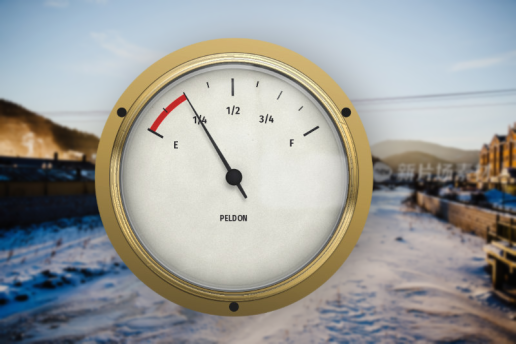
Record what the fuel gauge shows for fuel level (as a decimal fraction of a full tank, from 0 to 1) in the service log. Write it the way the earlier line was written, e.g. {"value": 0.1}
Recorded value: {"value": 0.25}
